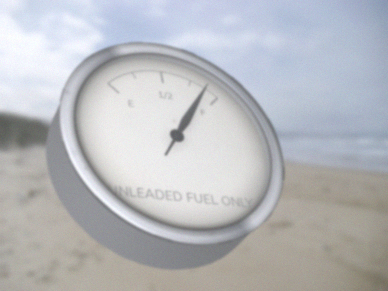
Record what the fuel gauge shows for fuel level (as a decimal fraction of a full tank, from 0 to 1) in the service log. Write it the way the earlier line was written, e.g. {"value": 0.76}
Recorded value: {"value": 0.875}
